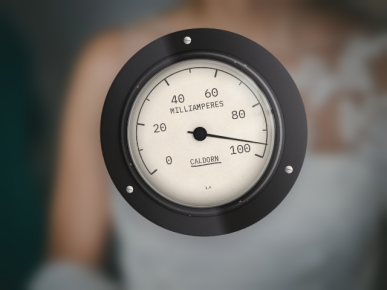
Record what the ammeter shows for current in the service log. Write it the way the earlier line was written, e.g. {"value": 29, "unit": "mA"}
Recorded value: {"value": 95, "unit": "mA"}
